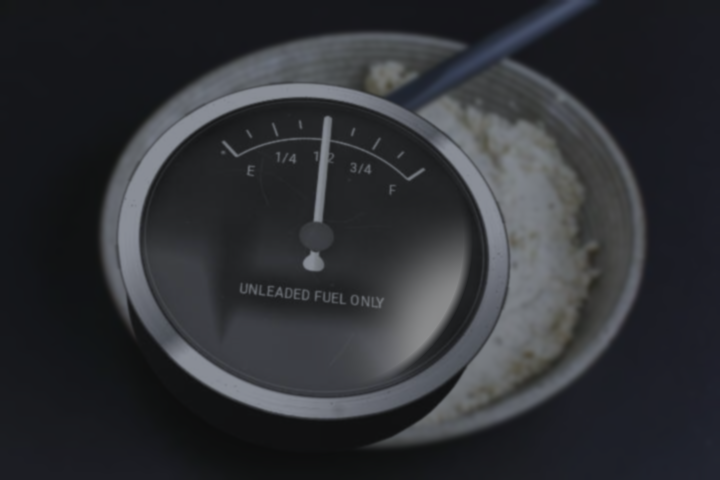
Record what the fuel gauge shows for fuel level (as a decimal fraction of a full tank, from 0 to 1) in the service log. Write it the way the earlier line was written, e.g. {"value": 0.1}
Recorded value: {"value": 0.5}
